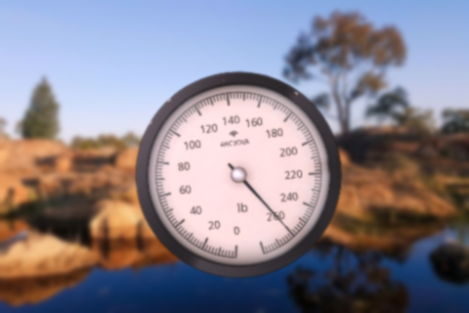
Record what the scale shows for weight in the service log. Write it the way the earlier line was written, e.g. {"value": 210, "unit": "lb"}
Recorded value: {"value": 260, "unit": "lb"}
